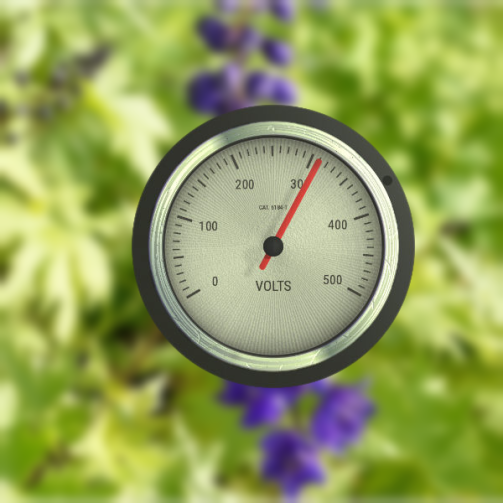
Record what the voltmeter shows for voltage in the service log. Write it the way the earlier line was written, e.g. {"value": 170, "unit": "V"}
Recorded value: {"value": 310, "unit": "V"}
